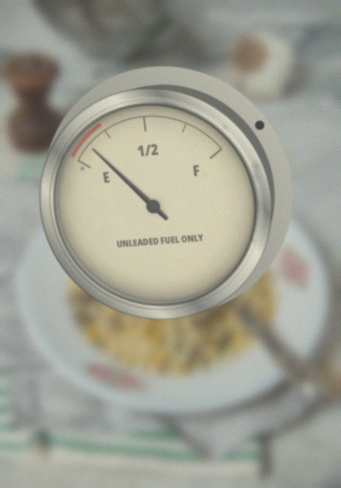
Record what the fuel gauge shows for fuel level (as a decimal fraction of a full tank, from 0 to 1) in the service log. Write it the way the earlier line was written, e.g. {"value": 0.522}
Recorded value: {"value": 0.125}
